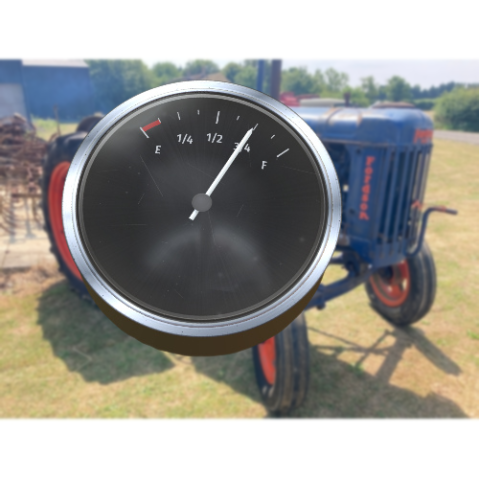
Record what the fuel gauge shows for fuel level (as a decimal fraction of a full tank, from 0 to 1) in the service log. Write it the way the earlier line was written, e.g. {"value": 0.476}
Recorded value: {"value": 0.75}
